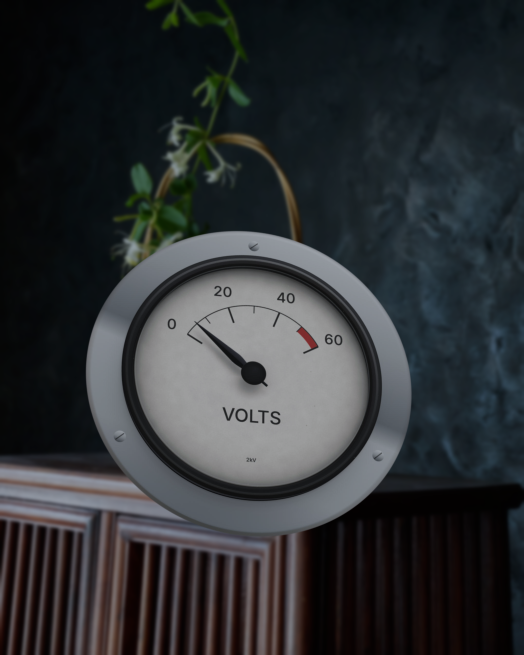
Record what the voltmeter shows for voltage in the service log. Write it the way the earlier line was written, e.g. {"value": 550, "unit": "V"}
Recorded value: {"value": 5, "unit": "V"}
